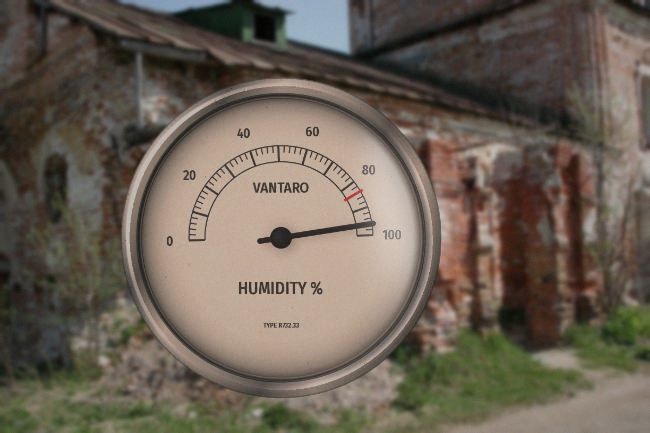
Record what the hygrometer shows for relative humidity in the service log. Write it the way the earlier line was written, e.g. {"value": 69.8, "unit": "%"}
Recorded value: {"value": 96, "unit": "%"}
